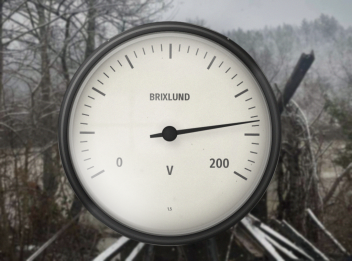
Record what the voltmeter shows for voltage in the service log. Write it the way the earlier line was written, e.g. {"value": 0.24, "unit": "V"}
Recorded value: {"value": 167.5, "unit": "V"}
